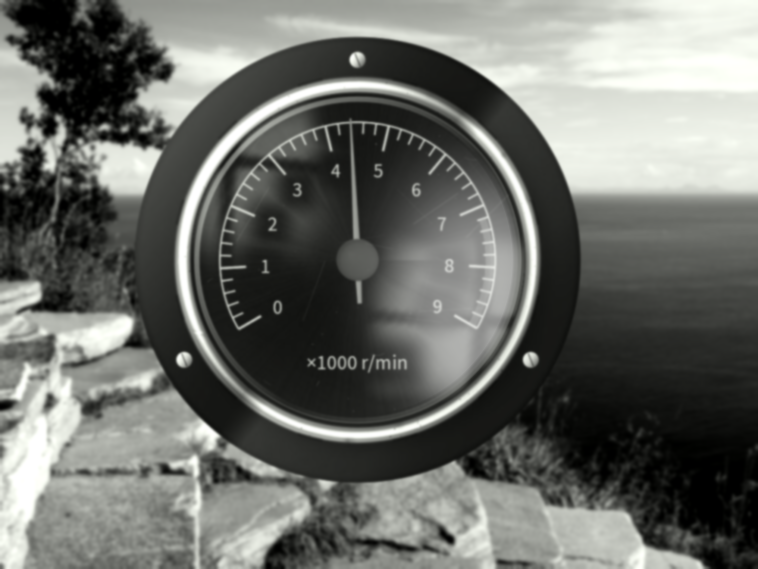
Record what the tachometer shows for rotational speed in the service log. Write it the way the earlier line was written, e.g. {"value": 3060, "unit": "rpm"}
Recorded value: {"value": 4400, "unit": "rpm"}
